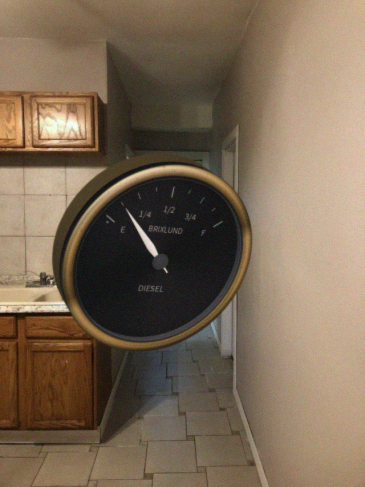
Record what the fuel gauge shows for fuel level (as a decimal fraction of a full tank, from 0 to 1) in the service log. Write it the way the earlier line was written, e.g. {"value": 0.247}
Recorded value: {"value": 0.125}
